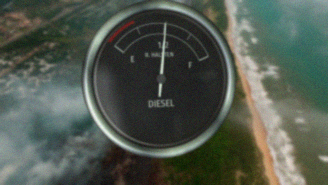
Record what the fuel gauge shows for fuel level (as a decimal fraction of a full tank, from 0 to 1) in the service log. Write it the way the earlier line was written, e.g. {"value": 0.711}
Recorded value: {"value": 0.5}
